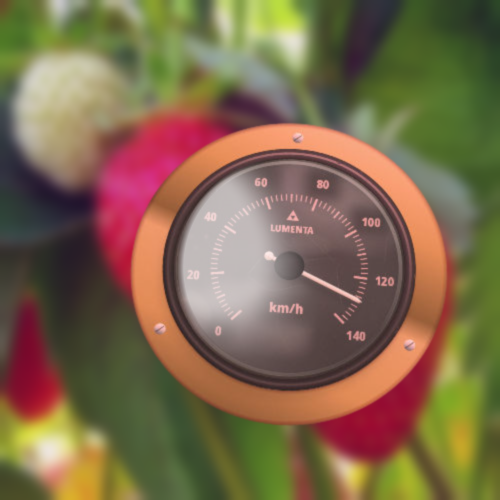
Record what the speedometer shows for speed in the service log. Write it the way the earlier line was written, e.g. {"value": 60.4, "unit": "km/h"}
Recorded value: {"value": 130, "unit": "km/h"}
